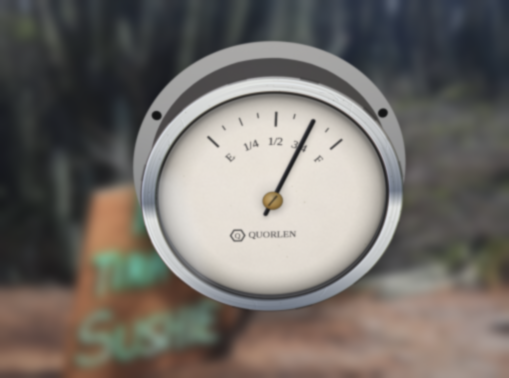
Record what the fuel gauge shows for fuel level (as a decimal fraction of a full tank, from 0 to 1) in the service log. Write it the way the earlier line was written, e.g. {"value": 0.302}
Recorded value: {"value": 0.75}
